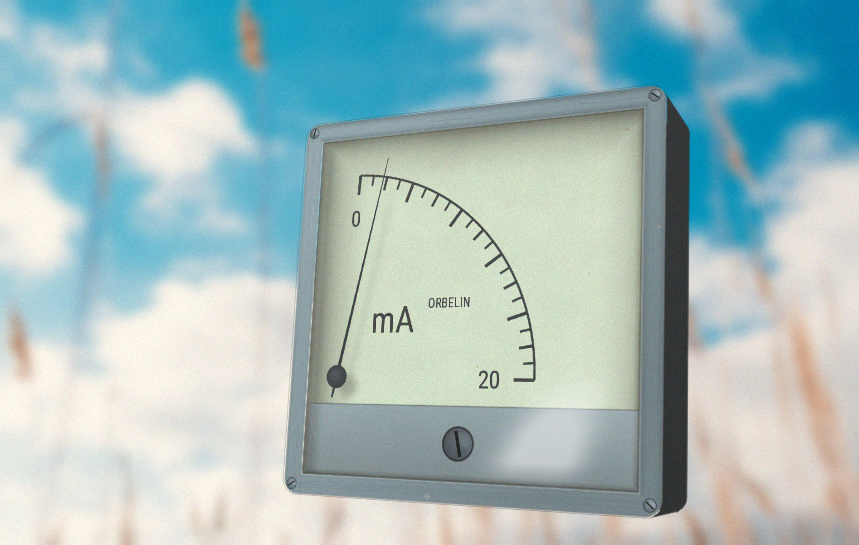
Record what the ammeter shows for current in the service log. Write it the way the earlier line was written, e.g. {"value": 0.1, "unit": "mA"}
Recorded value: {"value": 2, "unit": "mA"}
